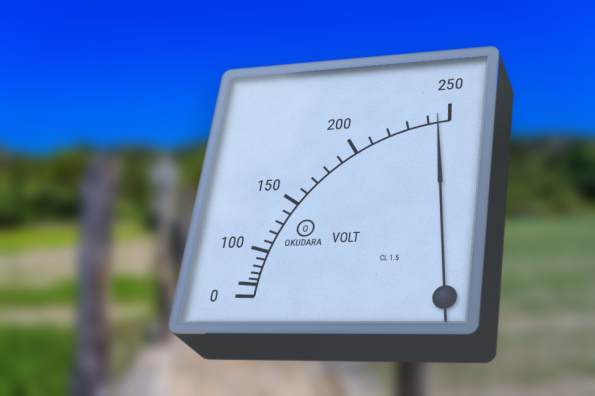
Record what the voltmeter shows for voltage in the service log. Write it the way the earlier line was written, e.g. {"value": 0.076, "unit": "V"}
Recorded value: {"value": 245, "unit": "V"}
